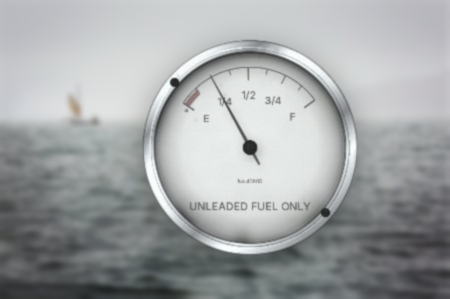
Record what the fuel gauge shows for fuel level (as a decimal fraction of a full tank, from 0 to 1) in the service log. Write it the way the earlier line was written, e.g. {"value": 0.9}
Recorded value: {"value": 0.25}
